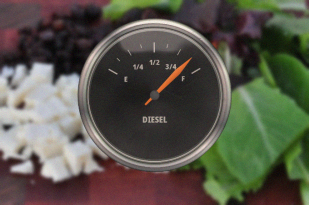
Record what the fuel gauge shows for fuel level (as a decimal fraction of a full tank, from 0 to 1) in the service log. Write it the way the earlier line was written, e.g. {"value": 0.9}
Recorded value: {"value": 0.875}
